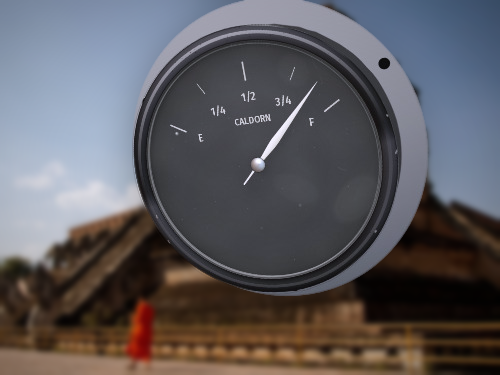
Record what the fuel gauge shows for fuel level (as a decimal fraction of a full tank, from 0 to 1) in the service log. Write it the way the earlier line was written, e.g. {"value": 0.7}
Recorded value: {"value": 0.875}
